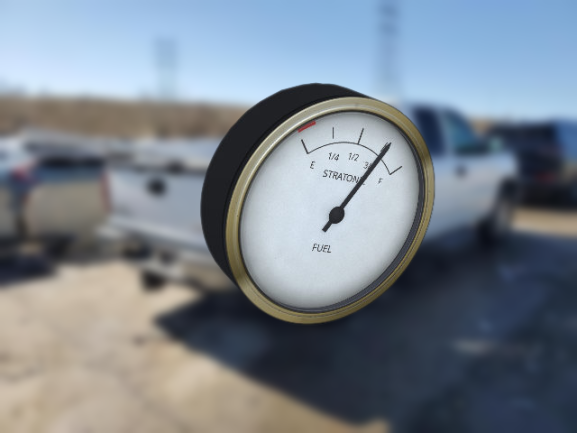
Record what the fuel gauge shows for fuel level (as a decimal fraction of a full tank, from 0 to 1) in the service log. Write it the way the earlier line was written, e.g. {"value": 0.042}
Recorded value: {"value": 0.75}
